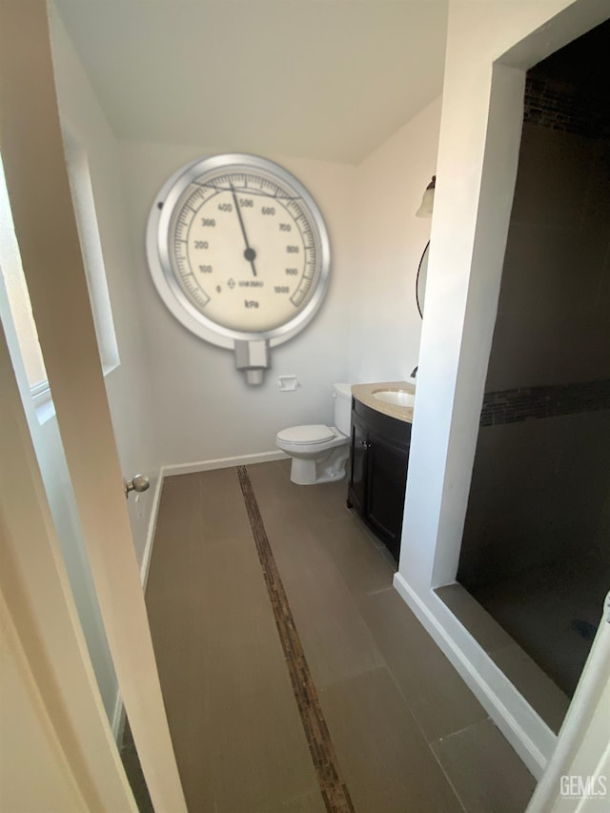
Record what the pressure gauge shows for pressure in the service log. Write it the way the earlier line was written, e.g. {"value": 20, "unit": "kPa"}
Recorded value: {"value": 450, "unit": "kPa"}
